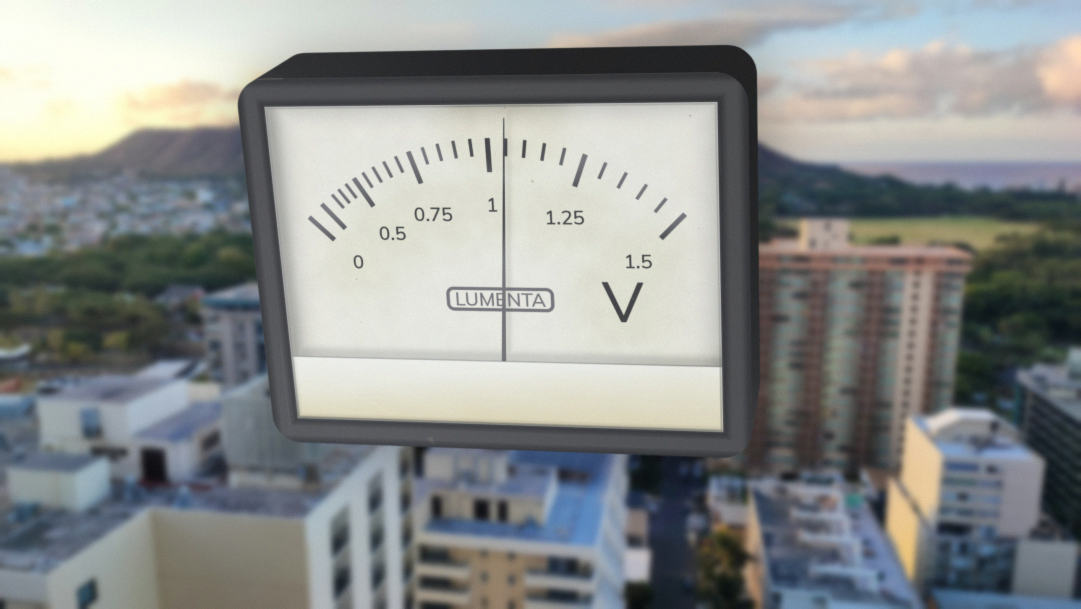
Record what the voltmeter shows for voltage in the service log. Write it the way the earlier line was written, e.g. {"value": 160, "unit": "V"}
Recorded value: {"value": 1.05, "unit": "V"}
